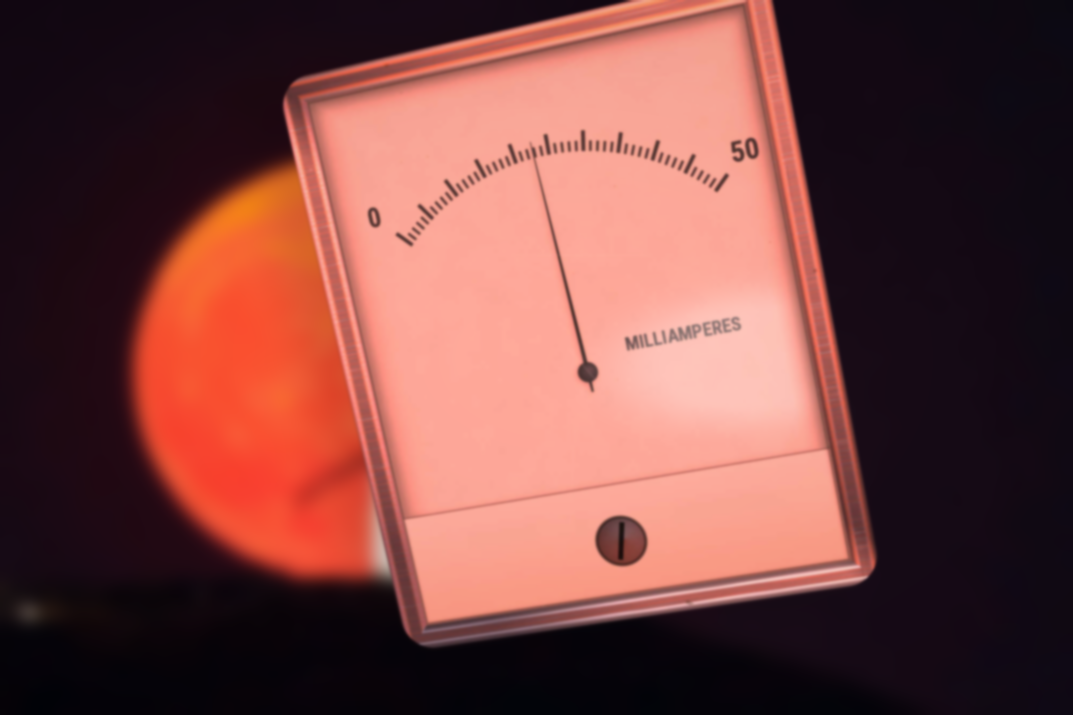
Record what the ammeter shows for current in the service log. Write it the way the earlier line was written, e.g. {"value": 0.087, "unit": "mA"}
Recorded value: {"value": 23, "unit": "mA"}
